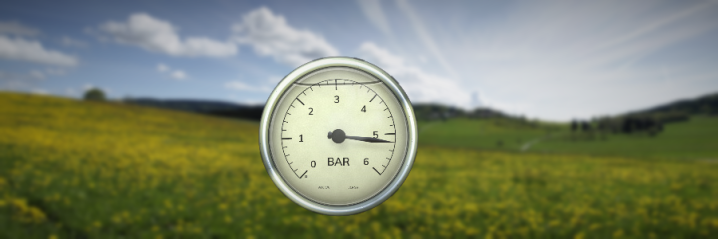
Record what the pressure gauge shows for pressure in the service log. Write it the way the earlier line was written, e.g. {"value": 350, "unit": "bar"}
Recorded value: {"value": 5.2, "unit": "bar"}
